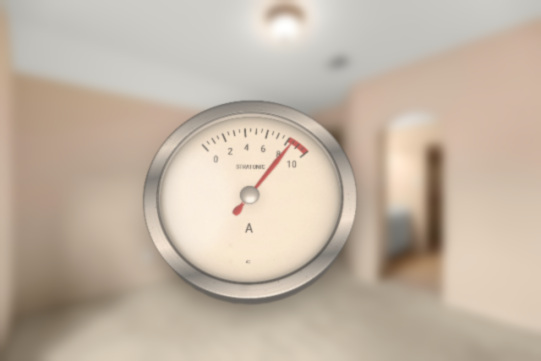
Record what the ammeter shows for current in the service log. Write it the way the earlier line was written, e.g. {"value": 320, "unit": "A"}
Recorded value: {"value": 8.5, "unit": "A"}
